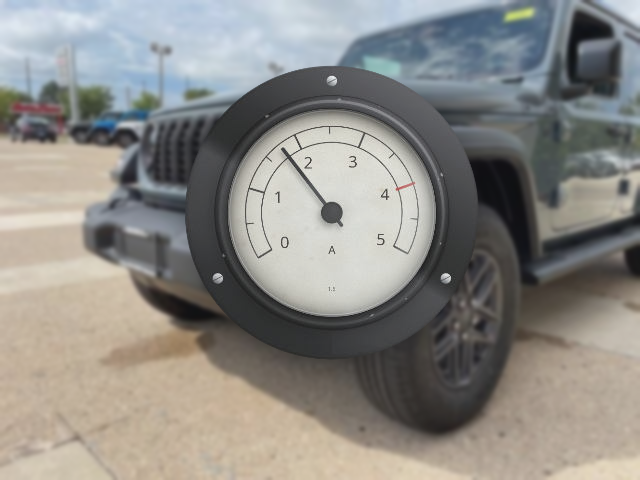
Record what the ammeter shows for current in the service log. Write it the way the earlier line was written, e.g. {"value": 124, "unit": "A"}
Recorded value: {"value": 1.75, "unit": "A"}
